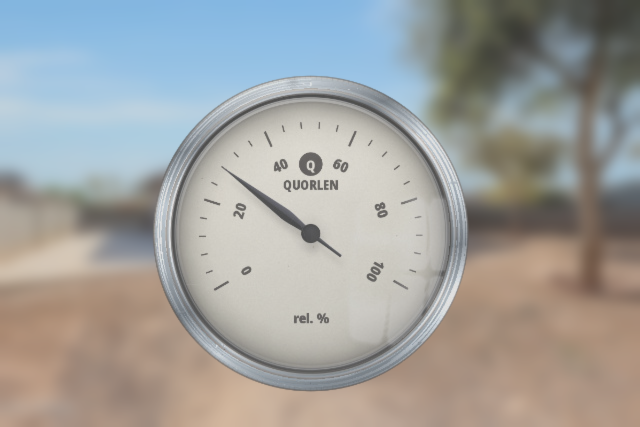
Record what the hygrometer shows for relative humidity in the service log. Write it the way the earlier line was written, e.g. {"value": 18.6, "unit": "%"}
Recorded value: {"value": 28, "unit": "%"}
